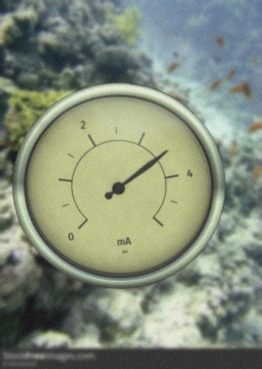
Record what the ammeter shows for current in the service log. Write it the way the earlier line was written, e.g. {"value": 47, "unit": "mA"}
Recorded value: {"value": 3.5, "unit": "mA"}
